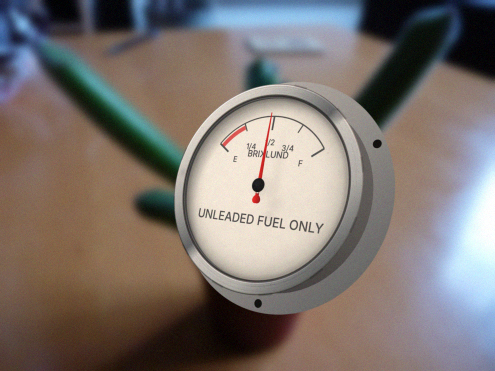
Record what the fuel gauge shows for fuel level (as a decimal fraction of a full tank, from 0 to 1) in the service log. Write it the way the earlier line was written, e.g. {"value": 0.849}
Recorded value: {"value": 0.5}
